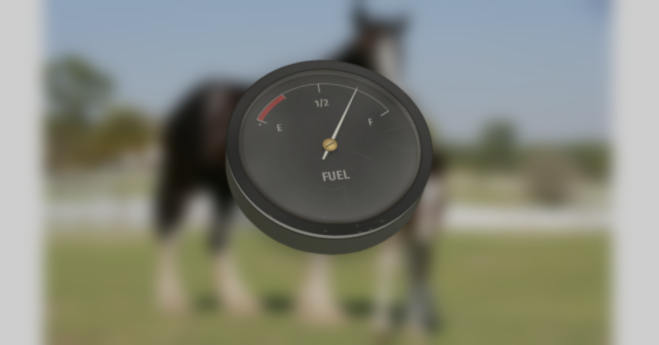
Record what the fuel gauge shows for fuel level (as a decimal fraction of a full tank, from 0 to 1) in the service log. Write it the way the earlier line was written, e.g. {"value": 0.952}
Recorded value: {"value": 0.75}
